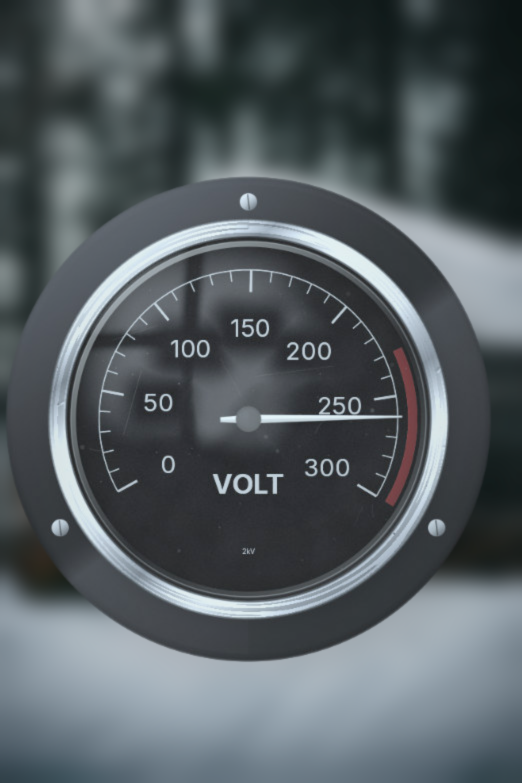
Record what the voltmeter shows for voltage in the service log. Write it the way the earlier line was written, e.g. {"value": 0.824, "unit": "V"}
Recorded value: {"value": 260, "unit": "V"}
